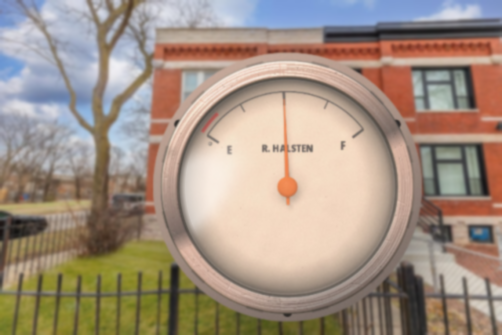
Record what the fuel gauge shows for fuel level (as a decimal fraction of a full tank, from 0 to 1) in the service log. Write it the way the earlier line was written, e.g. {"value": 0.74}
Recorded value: {"value": 0.5}
